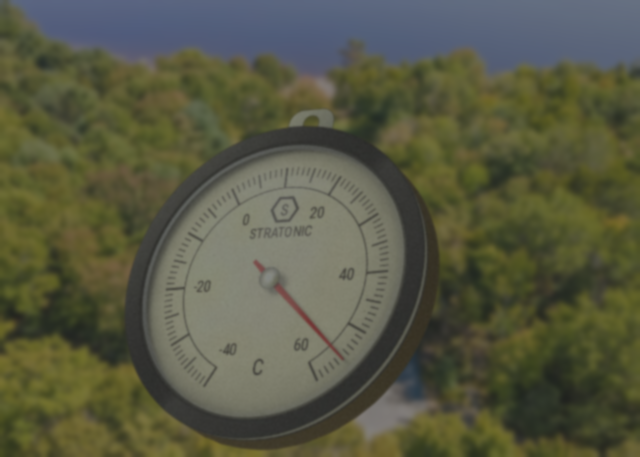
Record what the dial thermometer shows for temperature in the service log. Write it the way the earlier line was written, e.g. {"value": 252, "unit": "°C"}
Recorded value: {"value": 55, "unit": "°C"}
